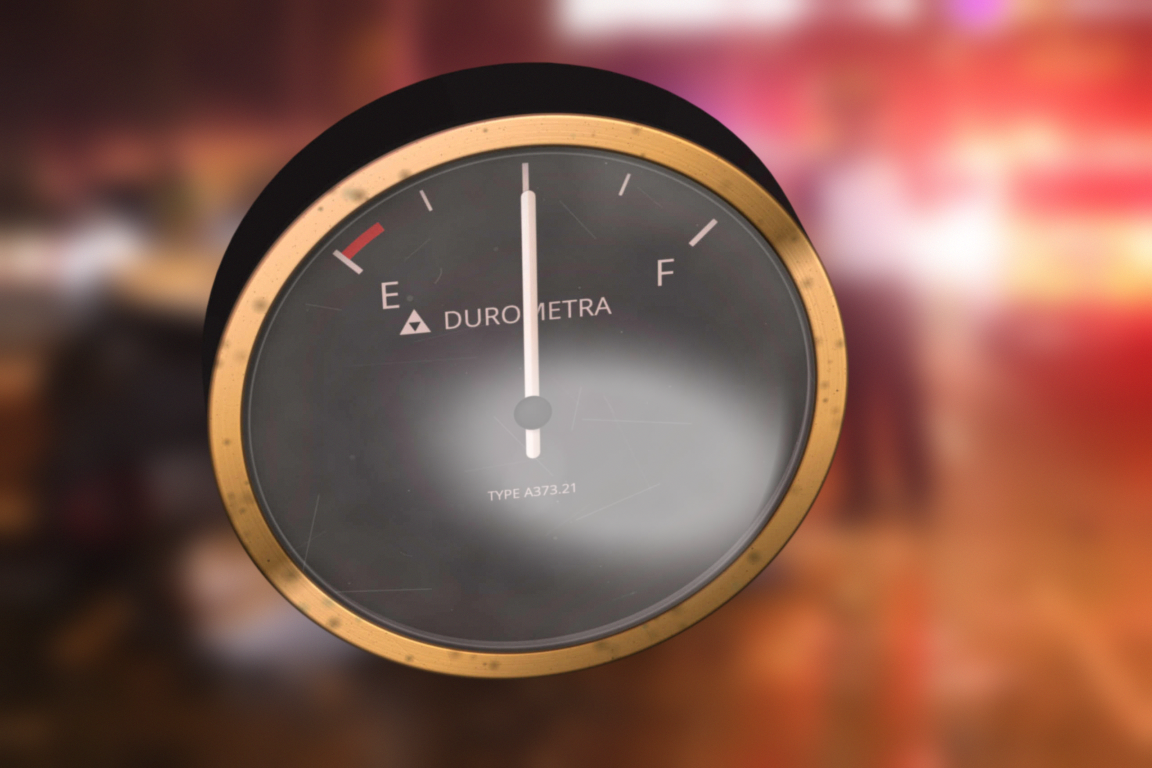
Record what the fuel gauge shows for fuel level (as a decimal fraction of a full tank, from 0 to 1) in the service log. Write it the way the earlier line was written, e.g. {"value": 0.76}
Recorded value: {"value": 0.5}
